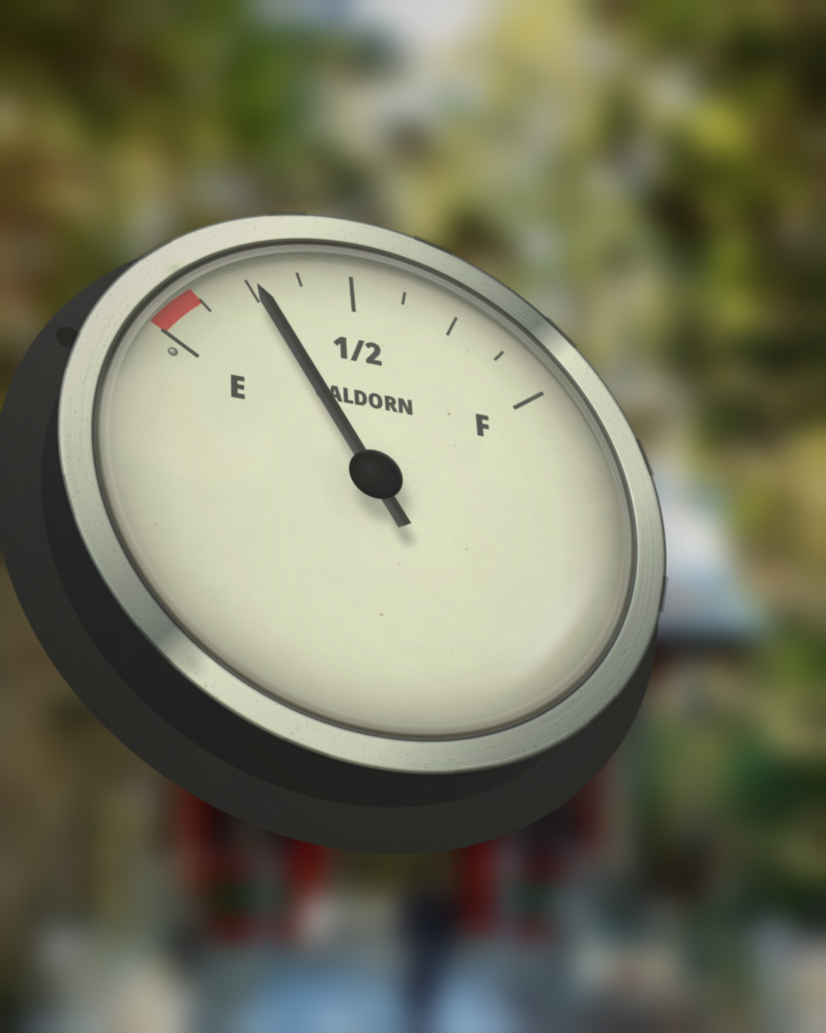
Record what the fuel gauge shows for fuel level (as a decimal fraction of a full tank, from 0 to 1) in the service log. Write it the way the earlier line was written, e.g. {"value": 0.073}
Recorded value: {"value": 0.25}
